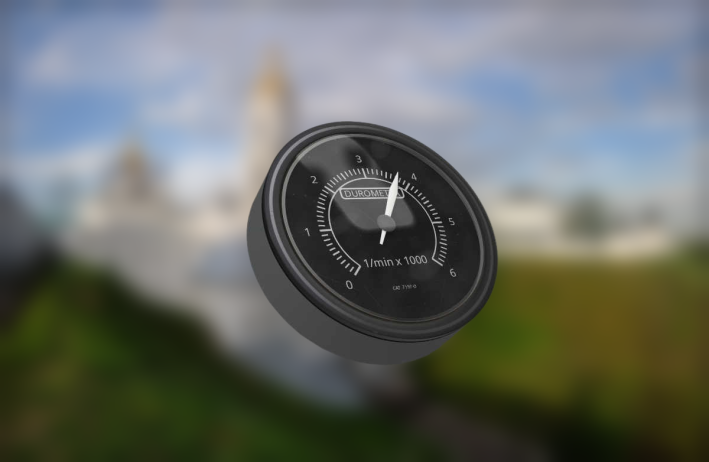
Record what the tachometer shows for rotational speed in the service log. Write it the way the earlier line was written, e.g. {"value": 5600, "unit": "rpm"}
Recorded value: {"value": 3700, "unit": "rpm"}
